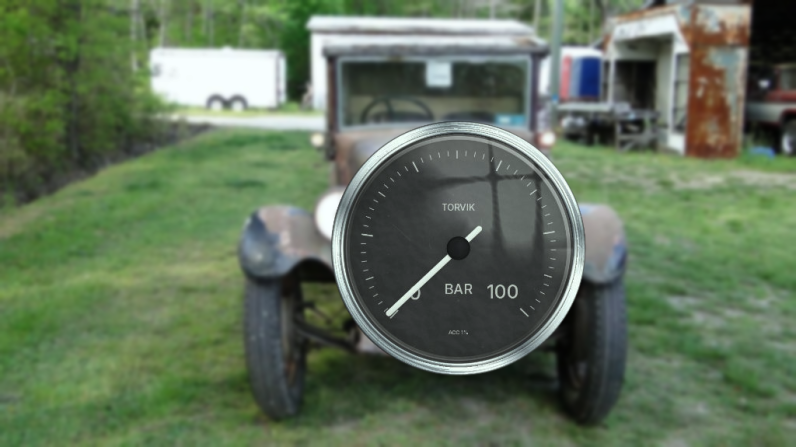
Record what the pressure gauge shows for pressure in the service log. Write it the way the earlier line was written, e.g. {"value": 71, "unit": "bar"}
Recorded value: {"value": 1, "unit": "bar"}
